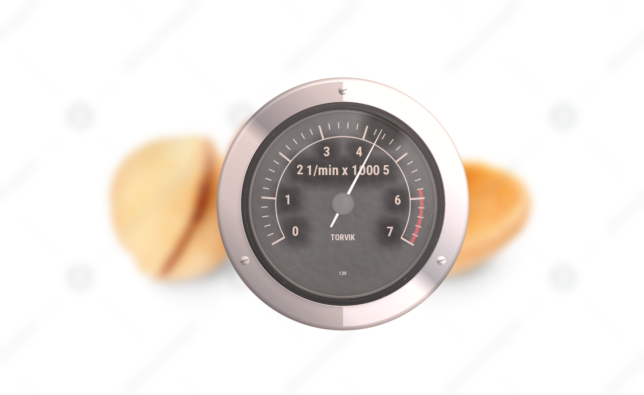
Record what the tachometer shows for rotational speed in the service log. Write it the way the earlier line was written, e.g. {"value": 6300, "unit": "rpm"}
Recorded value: {"value": 4300, "unit": "rpm"}
